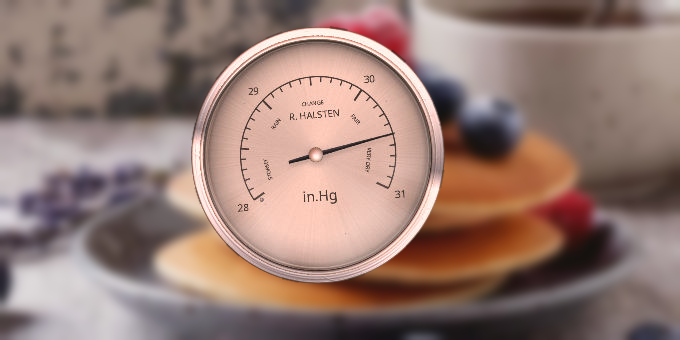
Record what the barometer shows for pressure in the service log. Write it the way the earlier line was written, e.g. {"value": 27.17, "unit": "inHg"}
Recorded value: {"value": 30.5, "unit": "inHg"}
